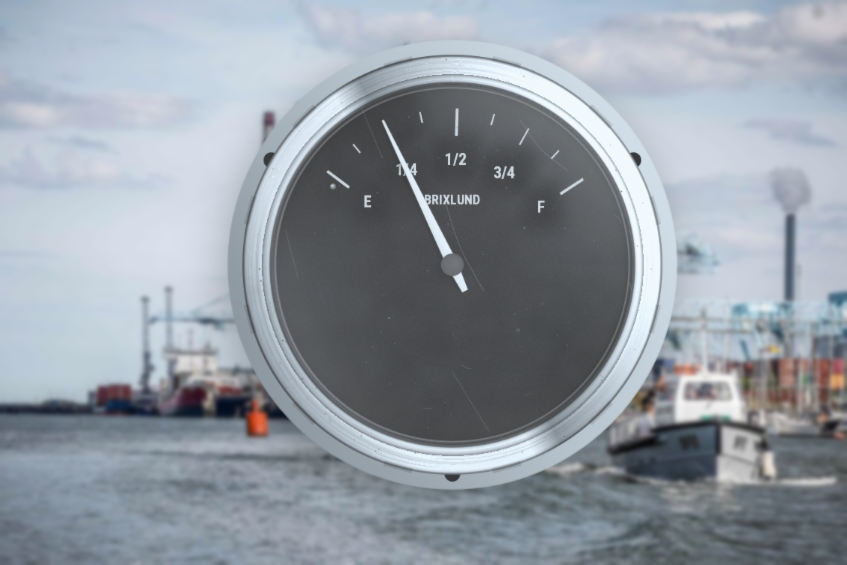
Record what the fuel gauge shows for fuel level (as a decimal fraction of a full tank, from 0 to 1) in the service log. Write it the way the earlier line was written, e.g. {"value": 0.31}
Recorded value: {"value": 0.25}
